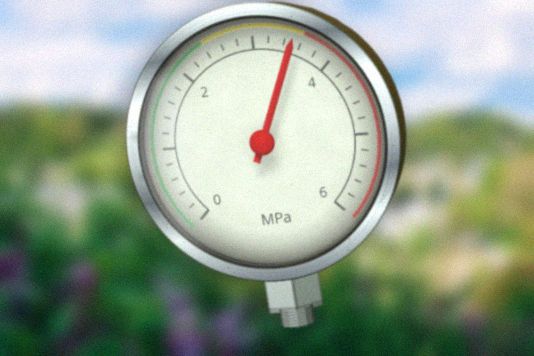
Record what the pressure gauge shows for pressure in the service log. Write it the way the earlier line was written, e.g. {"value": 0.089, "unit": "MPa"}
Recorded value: {"value": 3.5, "unit": "MPa"}
